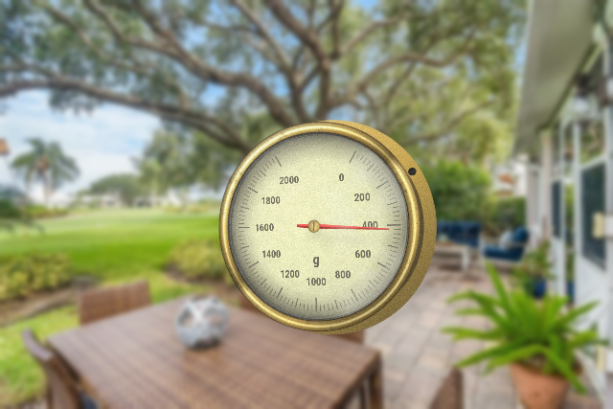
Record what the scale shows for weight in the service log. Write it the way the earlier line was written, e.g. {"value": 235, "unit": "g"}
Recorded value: {"value": 420, "unit": "g"}
